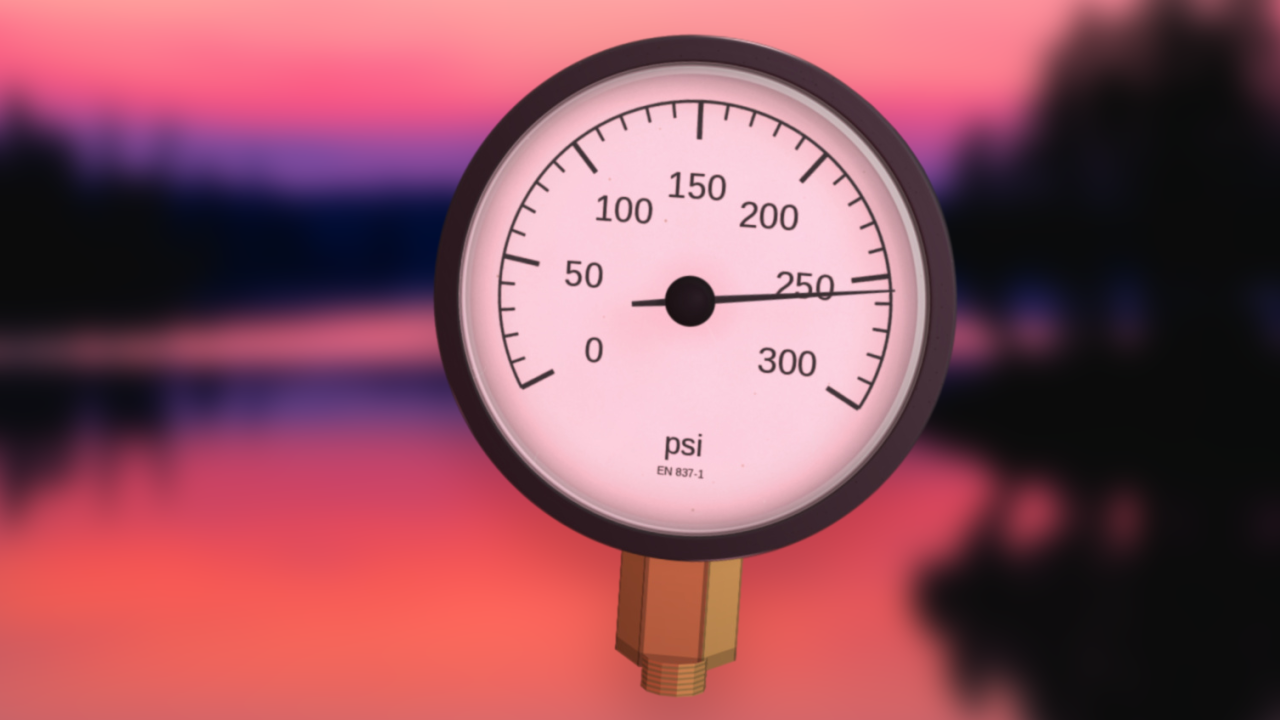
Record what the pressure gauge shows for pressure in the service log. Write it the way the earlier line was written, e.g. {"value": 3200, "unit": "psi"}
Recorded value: {"value": 255, "unit": "psi"}
